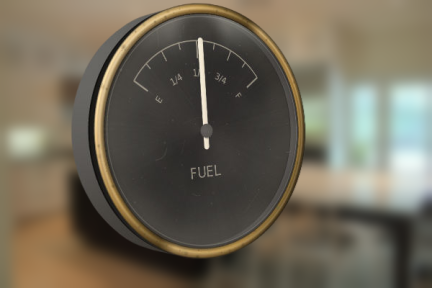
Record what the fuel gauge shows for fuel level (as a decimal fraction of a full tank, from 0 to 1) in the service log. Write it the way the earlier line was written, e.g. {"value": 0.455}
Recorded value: {"value": 0.5}
